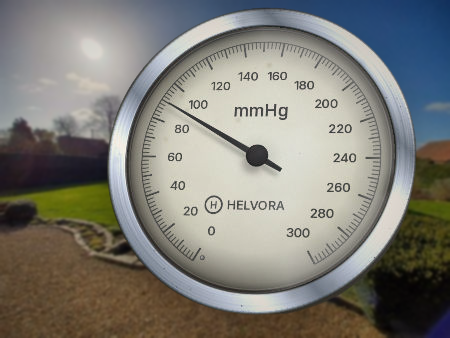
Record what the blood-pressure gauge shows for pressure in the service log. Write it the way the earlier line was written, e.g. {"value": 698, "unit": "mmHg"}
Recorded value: {"value": 90, "unit": "mmHg"}
